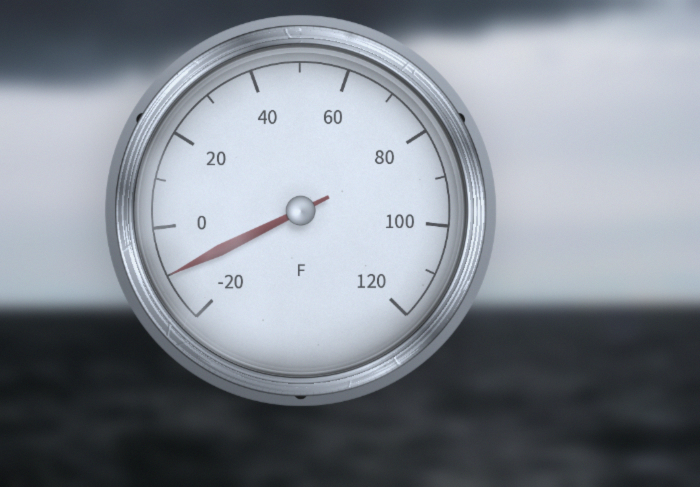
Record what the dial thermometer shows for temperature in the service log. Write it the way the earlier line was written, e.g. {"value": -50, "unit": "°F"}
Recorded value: {"value": -10, "unit": "°F"}
